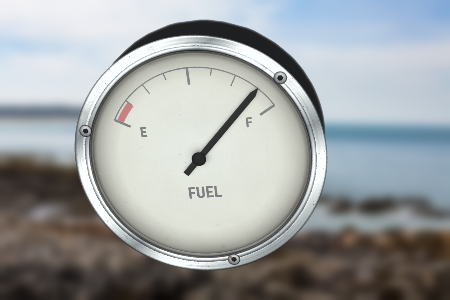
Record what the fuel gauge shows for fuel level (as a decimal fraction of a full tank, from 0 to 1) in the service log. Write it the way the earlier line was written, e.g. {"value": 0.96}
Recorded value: {"value": 0.875}
